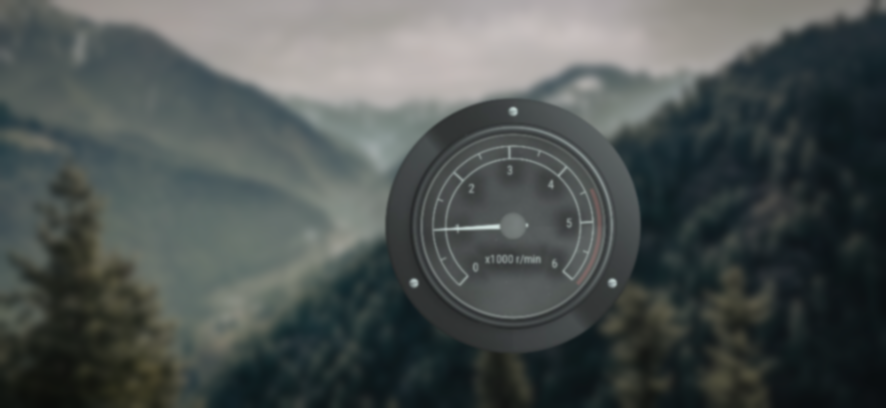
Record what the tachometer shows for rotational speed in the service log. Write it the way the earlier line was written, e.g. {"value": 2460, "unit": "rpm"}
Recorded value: {"value": 1000, "unit": "rpm"}
